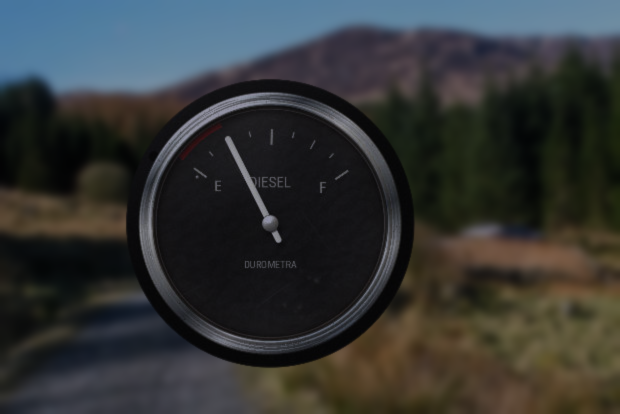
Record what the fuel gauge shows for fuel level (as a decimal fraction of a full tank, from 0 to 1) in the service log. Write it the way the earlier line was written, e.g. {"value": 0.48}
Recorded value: {"value": 0.25}
